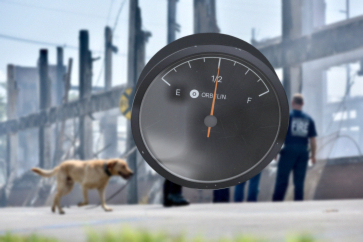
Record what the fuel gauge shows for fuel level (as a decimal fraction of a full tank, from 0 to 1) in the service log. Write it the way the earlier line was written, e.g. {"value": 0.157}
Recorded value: {"value": 0.5}
